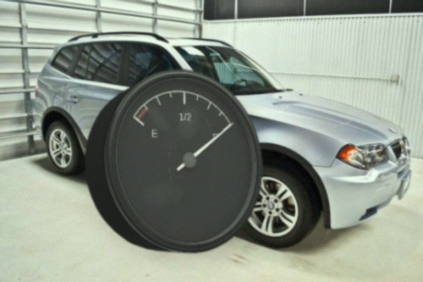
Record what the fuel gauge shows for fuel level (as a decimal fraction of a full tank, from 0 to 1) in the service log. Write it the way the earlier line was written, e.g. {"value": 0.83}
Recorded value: {"value": 1}
